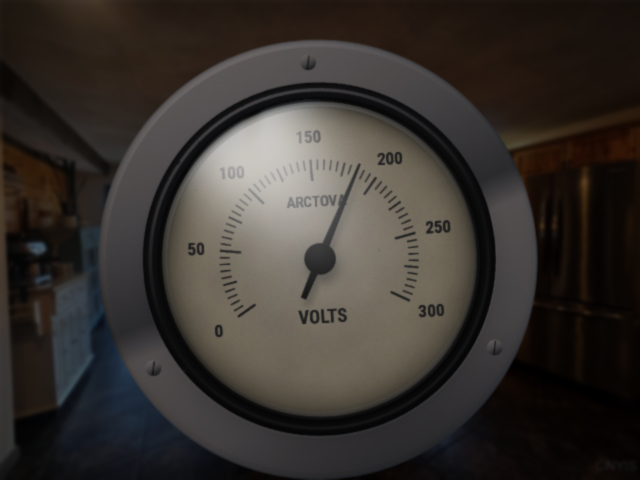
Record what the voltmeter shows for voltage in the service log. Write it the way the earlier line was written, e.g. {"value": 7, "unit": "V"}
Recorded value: {"value": 185, "unit": "V"}
